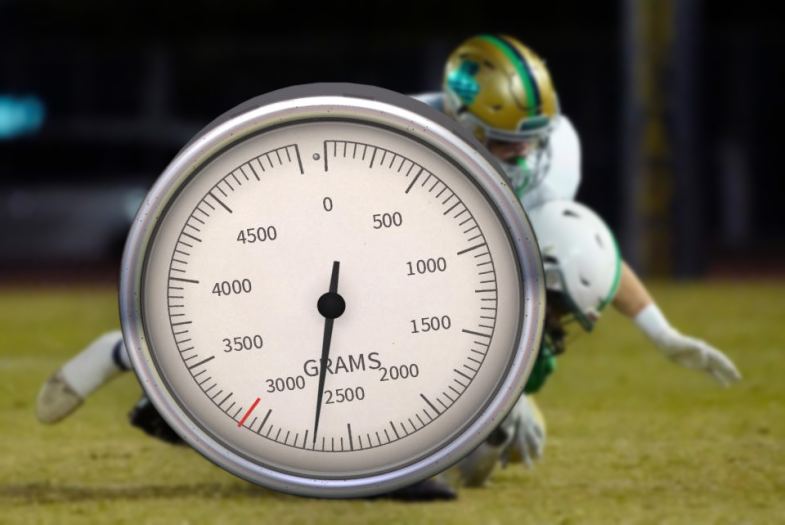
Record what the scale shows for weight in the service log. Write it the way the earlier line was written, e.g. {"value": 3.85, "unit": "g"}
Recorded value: {"value": 2700, "unit": "g"}
